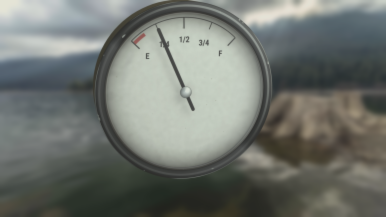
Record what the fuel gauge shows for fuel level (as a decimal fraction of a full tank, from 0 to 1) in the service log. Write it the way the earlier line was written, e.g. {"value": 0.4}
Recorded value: {"value": 0.25}
